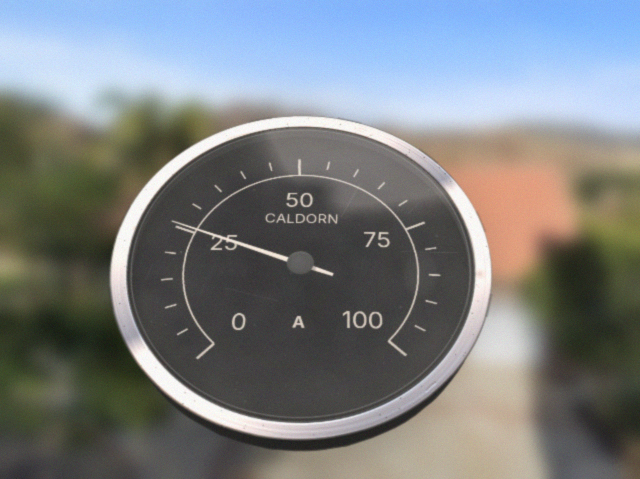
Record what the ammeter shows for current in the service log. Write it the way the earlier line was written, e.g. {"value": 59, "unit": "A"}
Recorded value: {"value": 25, "unit": "A"}
